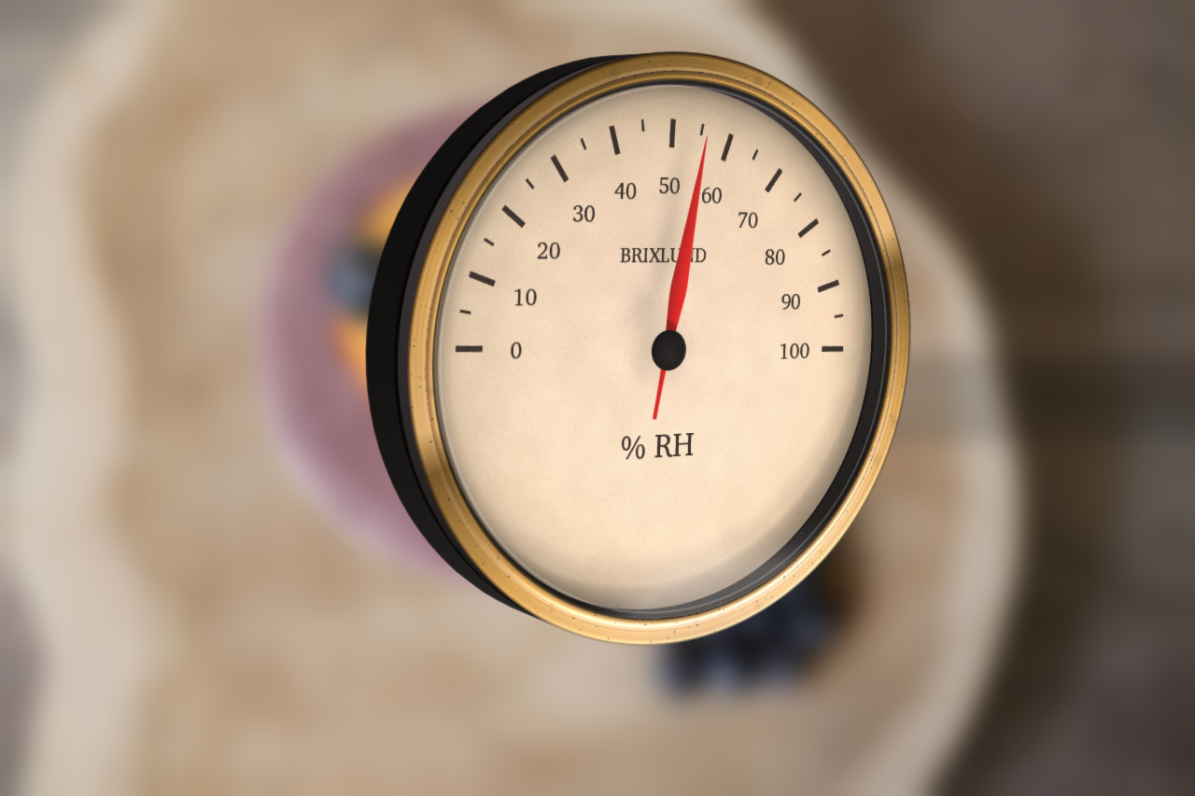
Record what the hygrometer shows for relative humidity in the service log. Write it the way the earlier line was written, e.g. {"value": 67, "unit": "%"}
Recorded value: {"value": 55, "unit": "%"}
